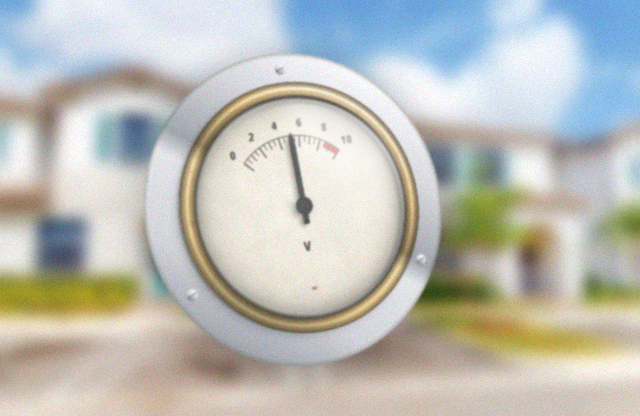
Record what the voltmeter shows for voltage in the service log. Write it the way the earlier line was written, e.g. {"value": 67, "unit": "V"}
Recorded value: {"value": 5, "unit": "V"}
